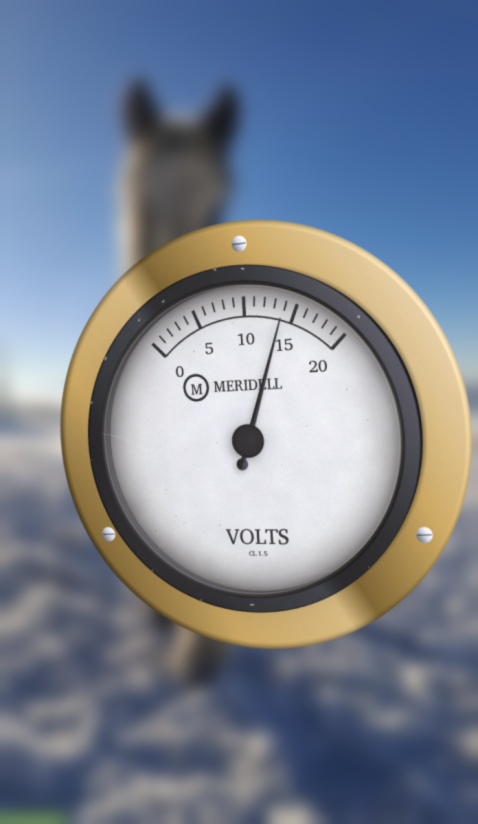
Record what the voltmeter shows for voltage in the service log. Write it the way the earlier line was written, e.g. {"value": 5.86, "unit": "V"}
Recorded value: {"value": 14, "unit": "V"}
